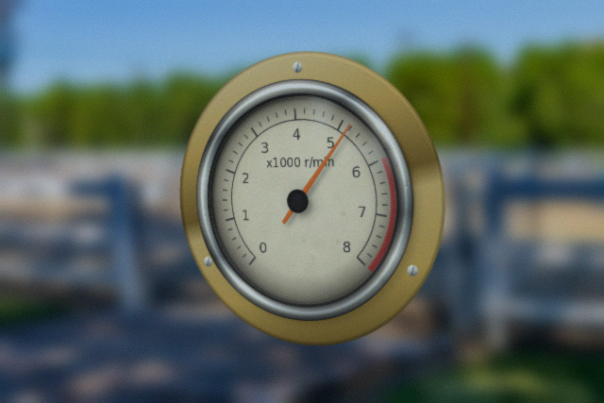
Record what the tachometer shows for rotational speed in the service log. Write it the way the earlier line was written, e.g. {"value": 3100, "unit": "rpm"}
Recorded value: {"value": 5200, "unit": "rpm"}
